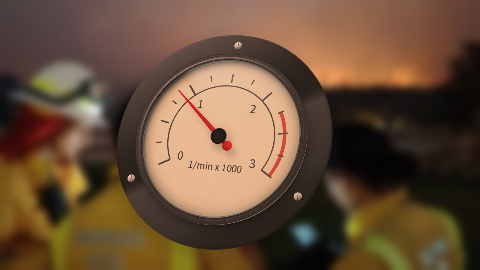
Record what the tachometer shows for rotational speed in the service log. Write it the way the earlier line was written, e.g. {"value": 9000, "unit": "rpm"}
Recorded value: {"value": 875, "unit": "rpm"}
